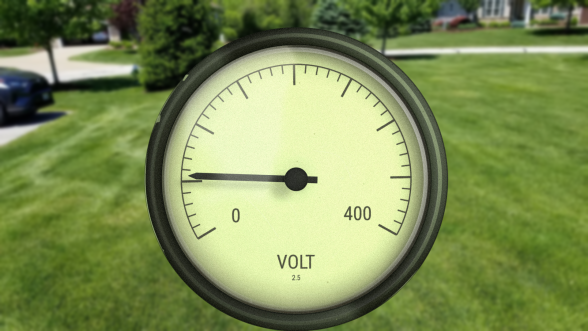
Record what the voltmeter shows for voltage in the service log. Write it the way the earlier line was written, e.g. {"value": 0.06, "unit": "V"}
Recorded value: {"value": 55, "unit": "V"}
